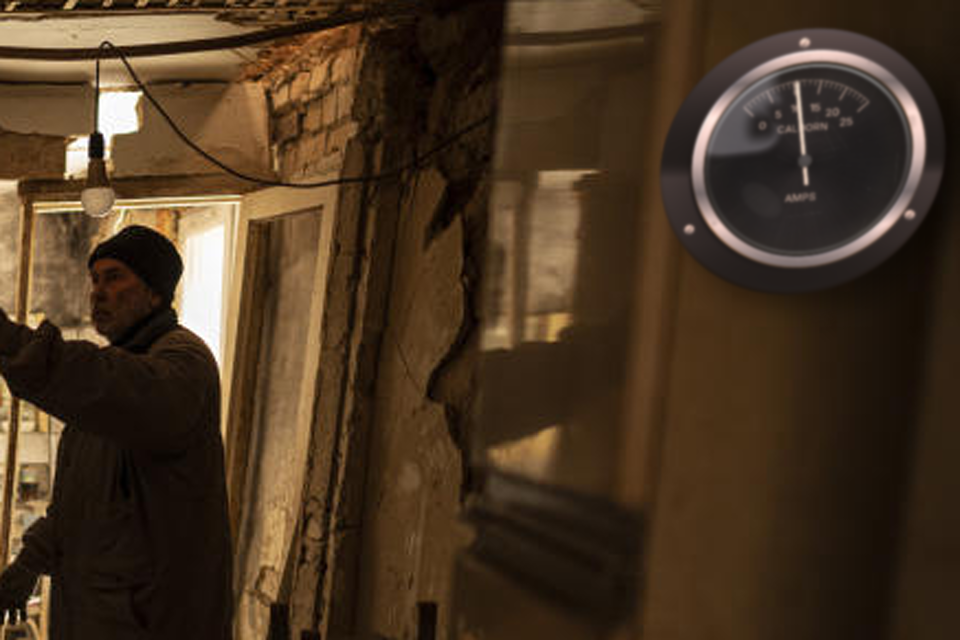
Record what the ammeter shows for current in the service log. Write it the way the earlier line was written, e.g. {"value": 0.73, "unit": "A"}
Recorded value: {"value": 10, "unit": "A"}
